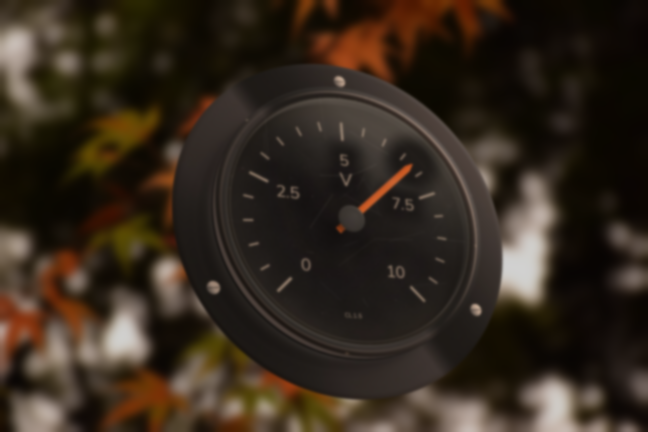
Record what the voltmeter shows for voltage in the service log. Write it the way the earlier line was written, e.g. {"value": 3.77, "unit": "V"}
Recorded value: {"value": 6.75, "unit": "V"}
